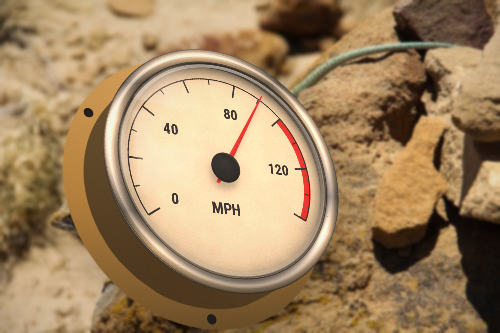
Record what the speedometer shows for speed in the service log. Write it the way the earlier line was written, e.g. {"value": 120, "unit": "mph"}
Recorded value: {"value": 90, "unit": "mph"}
